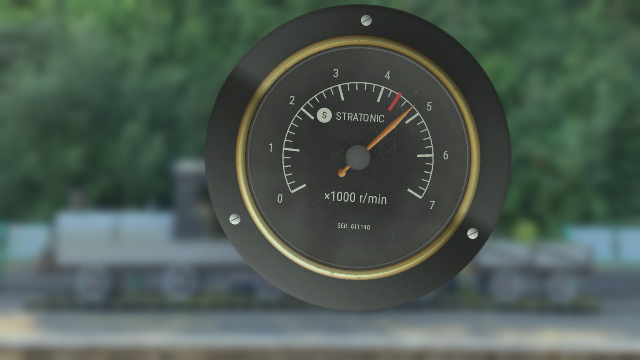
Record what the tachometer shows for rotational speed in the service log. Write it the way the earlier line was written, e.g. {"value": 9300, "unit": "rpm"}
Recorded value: {"value": 4800, "unit": "rpm"}
